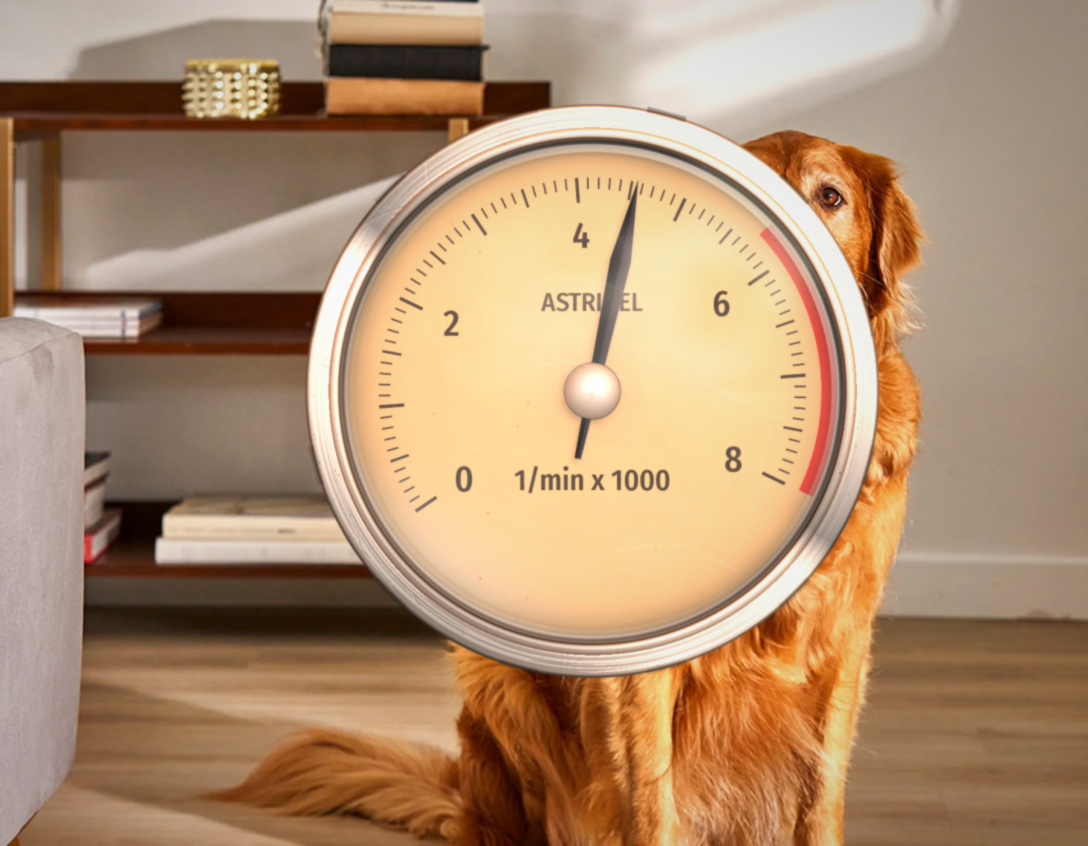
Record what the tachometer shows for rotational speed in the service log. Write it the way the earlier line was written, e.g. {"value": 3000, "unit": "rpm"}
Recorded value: {"value": 4550, "unit": "rpm"}
